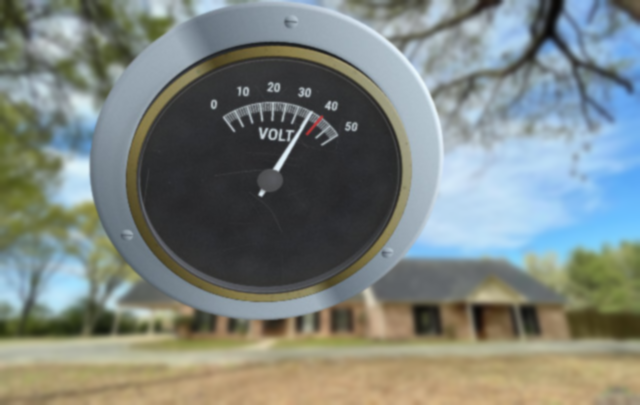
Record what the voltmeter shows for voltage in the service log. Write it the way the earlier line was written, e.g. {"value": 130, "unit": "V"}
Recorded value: {"value": 35, "unit": "V"}
